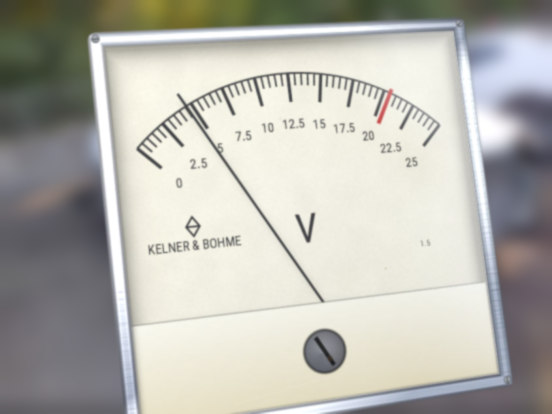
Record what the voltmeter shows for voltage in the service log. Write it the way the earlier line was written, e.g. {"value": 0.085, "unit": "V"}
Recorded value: {"value": 4.5, "unit": "V"}
